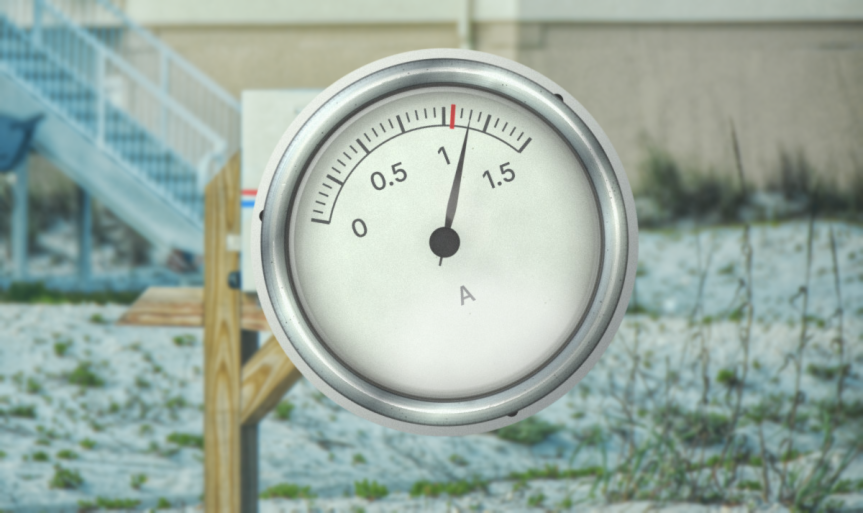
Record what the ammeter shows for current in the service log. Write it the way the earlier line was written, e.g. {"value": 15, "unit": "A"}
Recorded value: {"value": 1.15, "unit": "A"}
